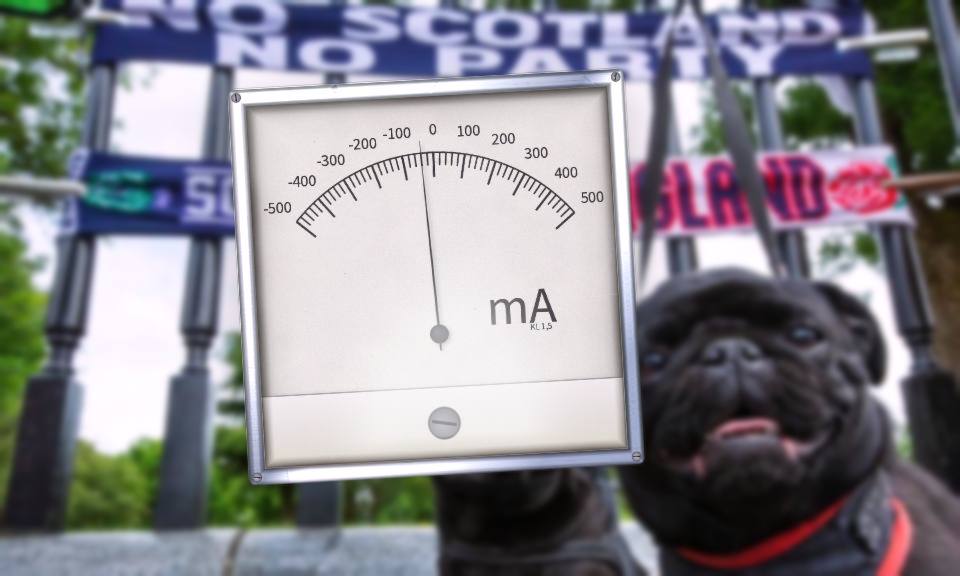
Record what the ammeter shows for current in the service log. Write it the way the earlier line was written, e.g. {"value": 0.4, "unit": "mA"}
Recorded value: {"value": -40, "unit": "mA"}
